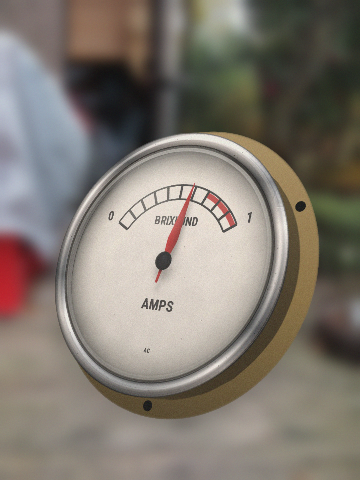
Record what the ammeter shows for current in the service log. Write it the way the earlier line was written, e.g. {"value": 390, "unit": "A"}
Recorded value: {"value": 0.6, "unit": "A"}
